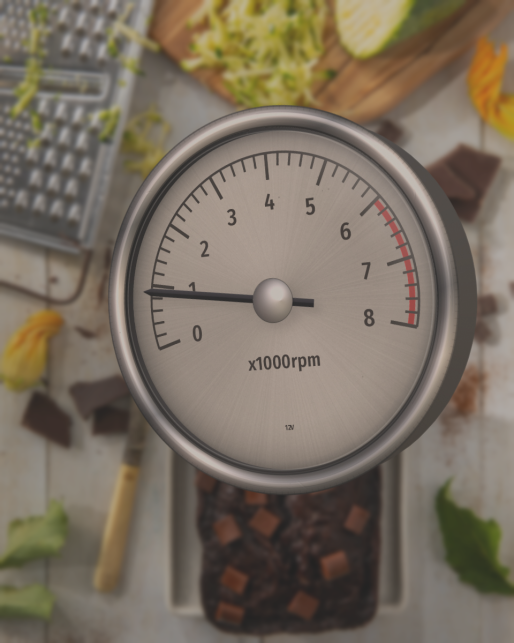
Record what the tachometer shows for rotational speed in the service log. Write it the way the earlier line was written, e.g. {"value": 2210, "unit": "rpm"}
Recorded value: {"value": 900, "unit": "rpm"}
